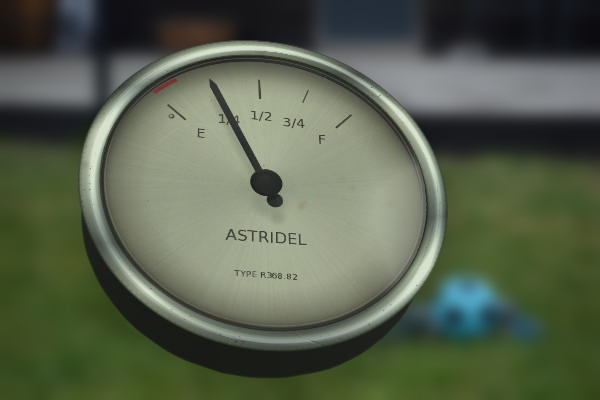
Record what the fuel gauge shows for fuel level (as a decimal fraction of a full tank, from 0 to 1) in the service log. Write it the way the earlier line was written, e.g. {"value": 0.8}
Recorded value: {"value": 0.25}
